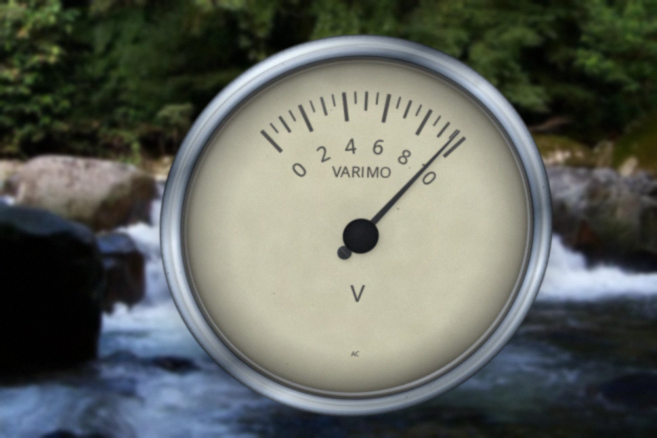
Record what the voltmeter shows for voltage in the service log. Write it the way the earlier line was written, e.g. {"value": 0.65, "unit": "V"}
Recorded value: {"value": 9.5, "unit": "V"}
